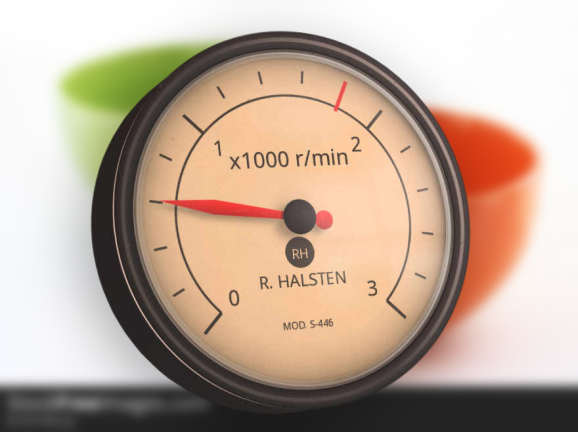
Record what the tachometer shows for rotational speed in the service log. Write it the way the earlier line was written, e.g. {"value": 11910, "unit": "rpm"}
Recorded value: {"value": 600, "unit": "rpm"}
